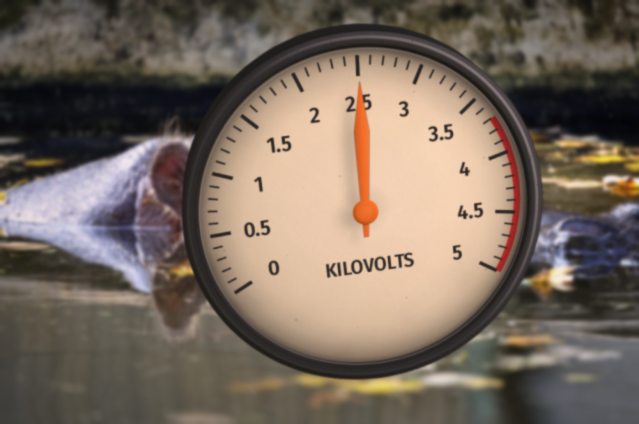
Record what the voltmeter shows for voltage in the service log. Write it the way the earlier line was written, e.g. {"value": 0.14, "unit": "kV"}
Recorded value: {"value": 2.5, "unit": "kV"}
